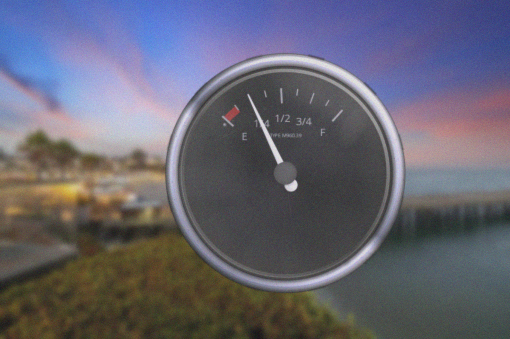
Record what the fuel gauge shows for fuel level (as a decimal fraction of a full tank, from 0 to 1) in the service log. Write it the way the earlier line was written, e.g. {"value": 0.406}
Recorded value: {"value": 0.25}
